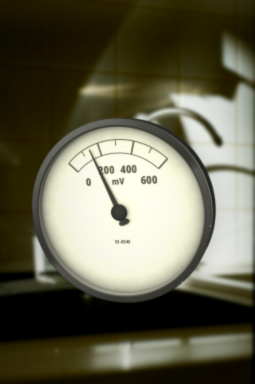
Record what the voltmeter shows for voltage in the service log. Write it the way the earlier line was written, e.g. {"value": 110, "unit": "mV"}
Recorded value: {"value": 150, "unit": "mV"}
